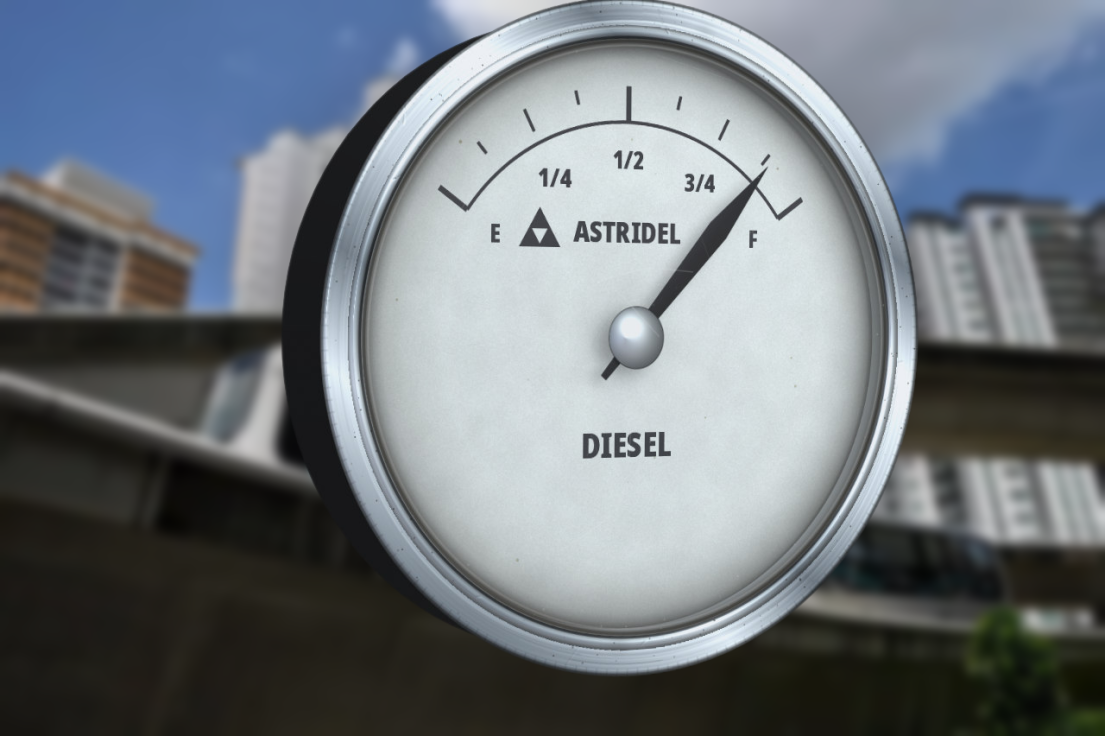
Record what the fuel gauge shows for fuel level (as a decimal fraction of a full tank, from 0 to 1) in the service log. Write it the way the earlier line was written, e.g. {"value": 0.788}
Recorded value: {"value": 0.875}
